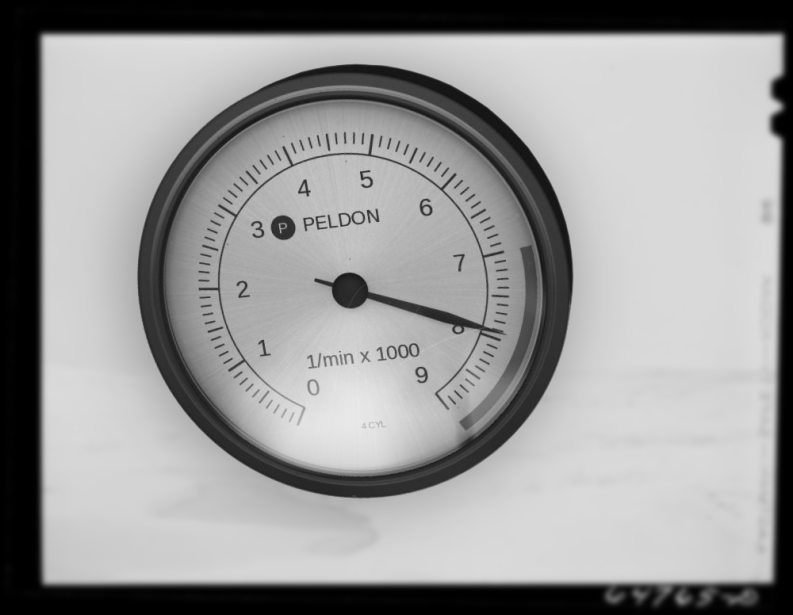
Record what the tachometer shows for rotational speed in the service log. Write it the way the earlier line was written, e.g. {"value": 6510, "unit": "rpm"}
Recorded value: {"value": 7900, "unit": "rpm"}
